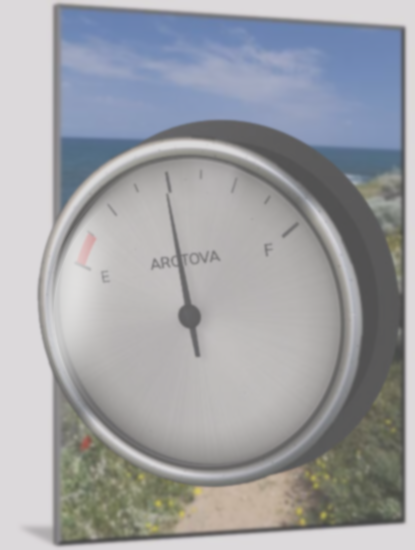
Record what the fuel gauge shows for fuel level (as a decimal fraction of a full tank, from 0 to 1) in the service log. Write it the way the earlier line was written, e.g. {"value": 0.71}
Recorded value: {"value": 0.5}
